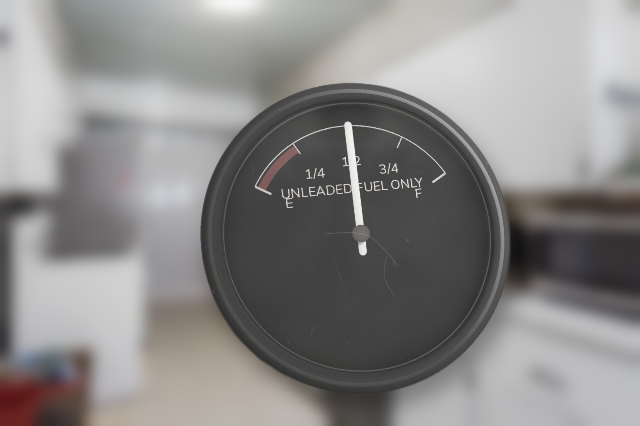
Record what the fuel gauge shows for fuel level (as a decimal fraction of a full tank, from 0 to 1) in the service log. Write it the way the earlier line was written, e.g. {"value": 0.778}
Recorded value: {"value": 0.5}
